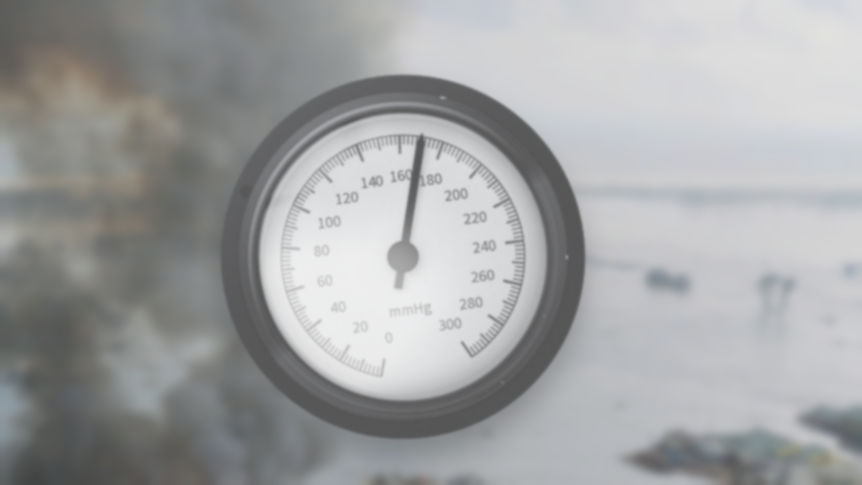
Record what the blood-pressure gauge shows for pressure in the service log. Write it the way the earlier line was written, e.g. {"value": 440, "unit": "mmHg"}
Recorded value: {"value": 170, "unit": "mmHg"}
